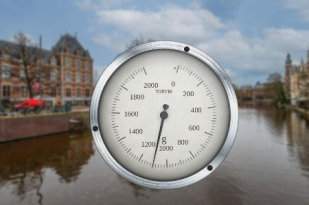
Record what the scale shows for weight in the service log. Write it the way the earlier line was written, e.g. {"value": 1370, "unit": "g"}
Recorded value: {"value": 1100, "unit": "g"}
